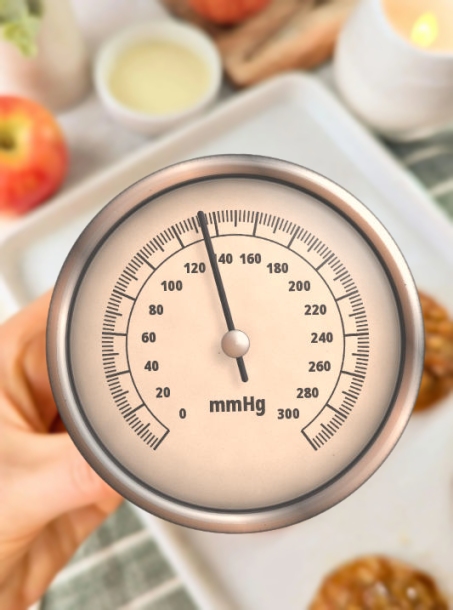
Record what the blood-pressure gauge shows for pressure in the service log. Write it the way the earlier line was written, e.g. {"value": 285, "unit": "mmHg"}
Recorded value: {"value": 134, "unit": "mmHg"}
